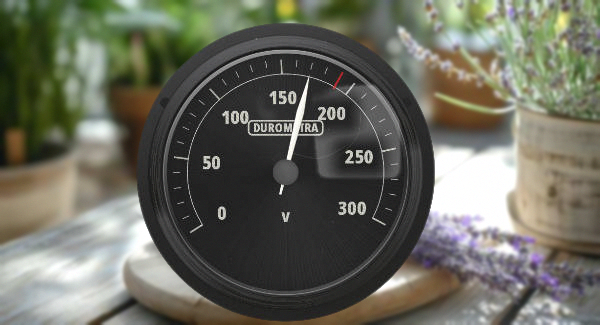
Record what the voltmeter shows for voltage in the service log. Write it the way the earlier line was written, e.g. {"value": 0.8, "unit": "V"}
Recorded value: {"value": 170, "unit": "V"}
